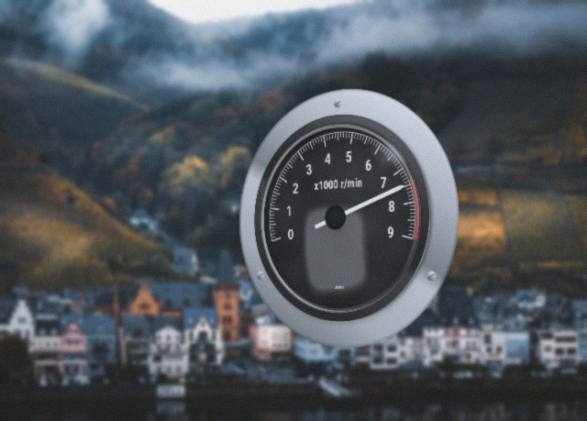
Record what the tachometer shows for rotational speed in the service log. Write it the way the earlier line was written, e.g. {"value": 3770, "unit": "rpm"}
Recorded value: {"value": 7500, "unit": "rpm"}
